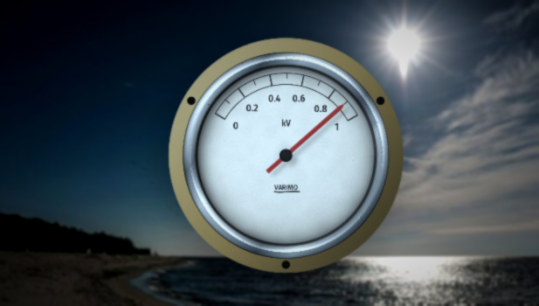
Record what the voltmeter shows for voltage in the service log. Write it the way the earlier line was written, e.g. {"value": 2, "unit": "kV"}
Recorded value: {"value": 0.9, "unit": "kV"}
